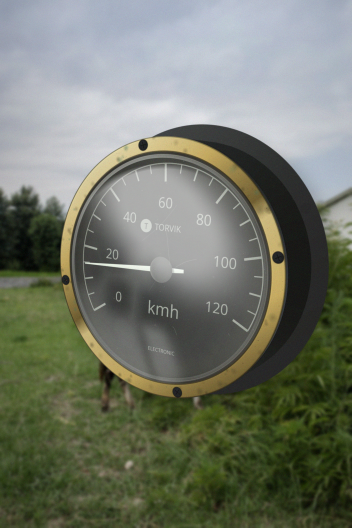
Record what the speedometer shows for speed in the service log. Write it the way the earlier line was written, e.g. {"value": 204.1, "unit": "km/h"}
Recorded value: {"value": 15, "unit": "km/h"}
